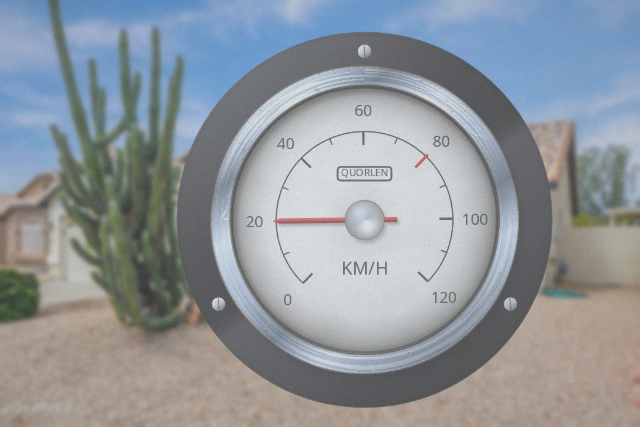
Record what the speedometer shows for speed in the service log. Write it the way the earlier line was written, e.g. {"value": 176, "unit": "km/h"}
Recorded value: {"value": 20, "unit": "km/h"}
